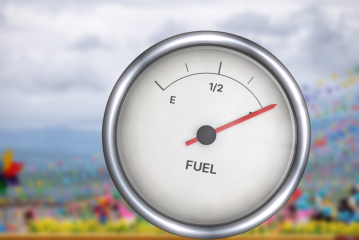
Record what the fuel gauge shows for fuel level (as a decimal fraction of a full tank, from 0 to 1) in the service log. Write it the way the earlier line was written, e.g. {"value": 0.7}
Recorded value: {"value": 1}
